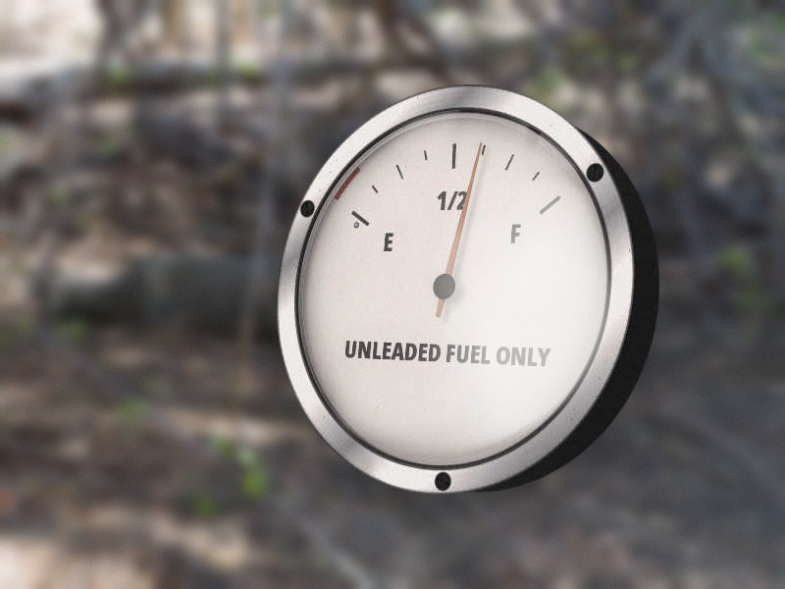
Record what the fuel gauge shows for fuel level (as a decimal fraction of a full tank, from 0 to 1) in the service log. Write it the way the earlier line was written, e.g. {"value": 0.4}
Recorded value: {"value": 0.625}
